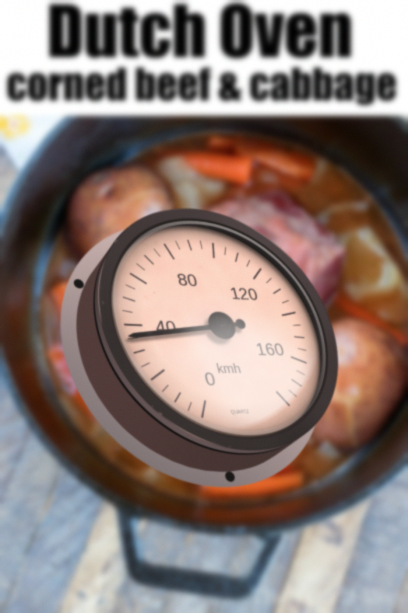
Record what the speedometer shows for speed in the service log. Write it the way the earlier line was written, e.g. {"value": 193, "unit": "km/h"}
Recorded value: {"value": 35, "unit": "km/h"}
